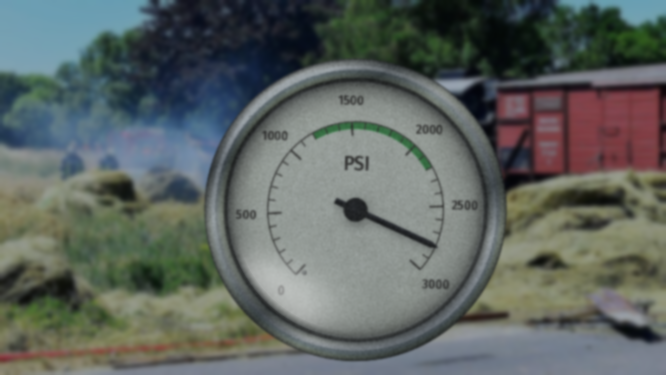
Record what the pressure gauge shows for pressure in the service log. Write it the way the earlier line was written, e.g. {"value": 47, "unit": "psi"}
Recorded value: {"value": 2800, "unit": "psi"}
